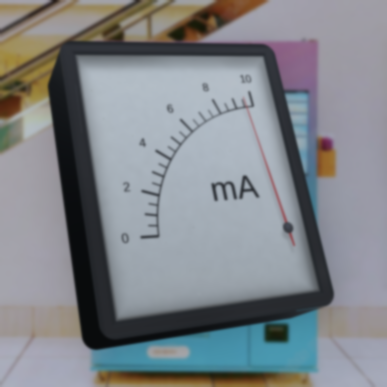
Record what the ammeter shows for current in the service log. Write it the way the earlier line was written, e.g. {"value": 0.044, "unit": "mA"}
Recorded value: {"value": 9.5, "unit": "mA"}
